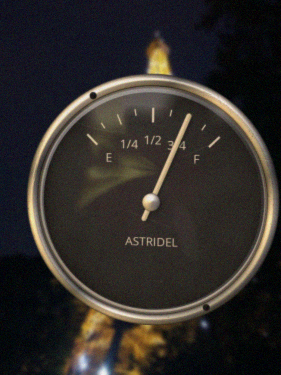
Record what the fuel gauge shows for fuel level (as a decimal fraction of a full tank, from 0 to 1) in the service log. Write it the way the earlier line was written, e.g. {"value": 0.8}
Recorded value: {"value": 0.75}
